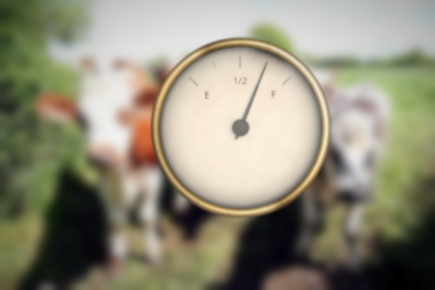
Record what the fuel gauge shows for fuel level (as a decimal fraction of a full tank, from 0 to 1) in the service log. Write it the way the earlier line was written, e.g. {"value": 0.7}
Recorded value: {"value": 0.75}
